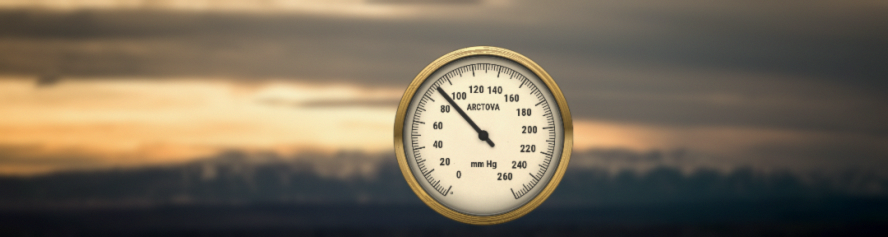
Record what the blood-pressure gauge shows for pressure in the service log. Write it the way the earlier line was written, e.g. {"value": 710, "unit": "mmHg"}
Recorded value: {"value": 90, "unit": "mmHg"}
